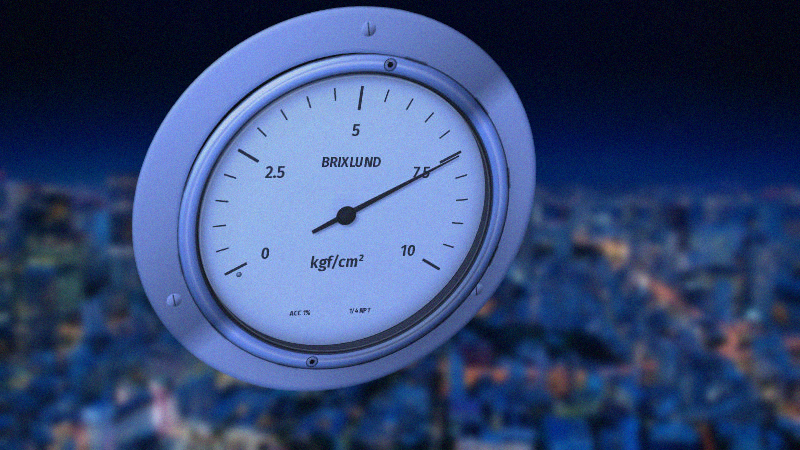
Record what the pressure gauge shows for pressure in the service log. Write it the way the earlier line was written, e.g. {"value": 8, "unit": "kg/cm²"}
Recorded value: {"value": 7.5, "unit": "kg/cm²"}
